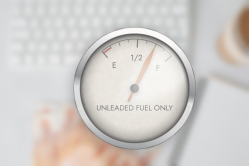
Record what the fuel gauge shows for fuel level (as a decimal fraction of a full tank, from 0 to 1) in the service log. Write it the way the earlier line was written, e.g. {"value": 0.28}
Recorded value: {"value": 0.75}
